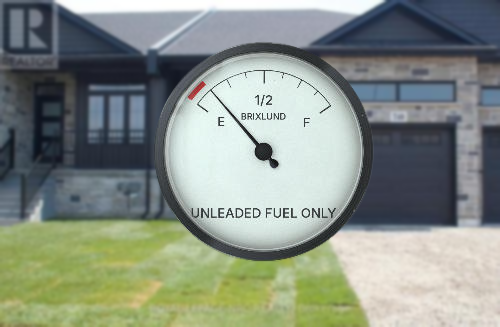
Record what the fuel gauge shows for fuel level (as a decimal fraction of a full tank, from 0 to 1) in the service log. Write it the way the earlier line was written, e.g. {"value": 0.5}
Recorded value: {"value": 0.125}
